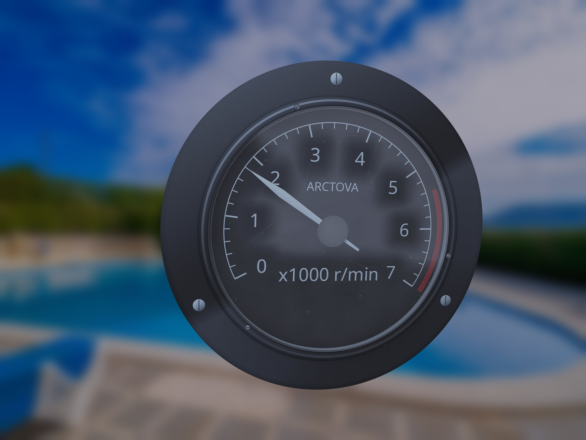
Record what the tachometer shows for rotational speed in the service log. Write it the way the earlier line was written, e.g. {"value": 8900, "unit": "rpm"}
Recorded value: {"value": 1800, "unit": "rpm"}
